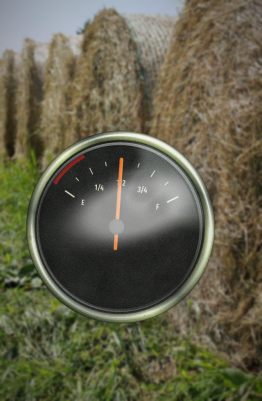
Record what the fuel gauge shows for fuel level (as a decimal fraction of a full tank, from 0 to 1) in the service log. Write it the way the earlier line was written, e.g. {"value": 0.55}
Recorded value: {"value": 0.5}
